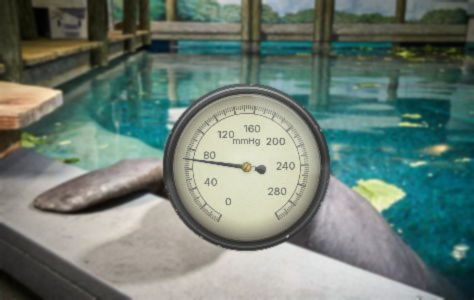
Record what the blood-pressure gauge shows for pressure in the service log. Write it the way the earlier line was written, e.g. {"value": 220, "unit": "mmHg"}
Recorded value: {"value": 70, "unit": "mmHg"}
